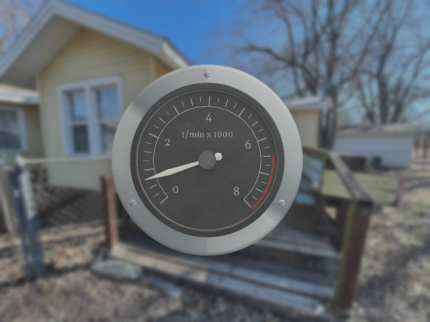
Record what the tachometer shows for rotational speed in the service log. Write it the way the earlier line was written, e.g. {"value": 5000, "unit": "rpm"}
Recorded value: {"value": 750, "unit": "rpm"}
